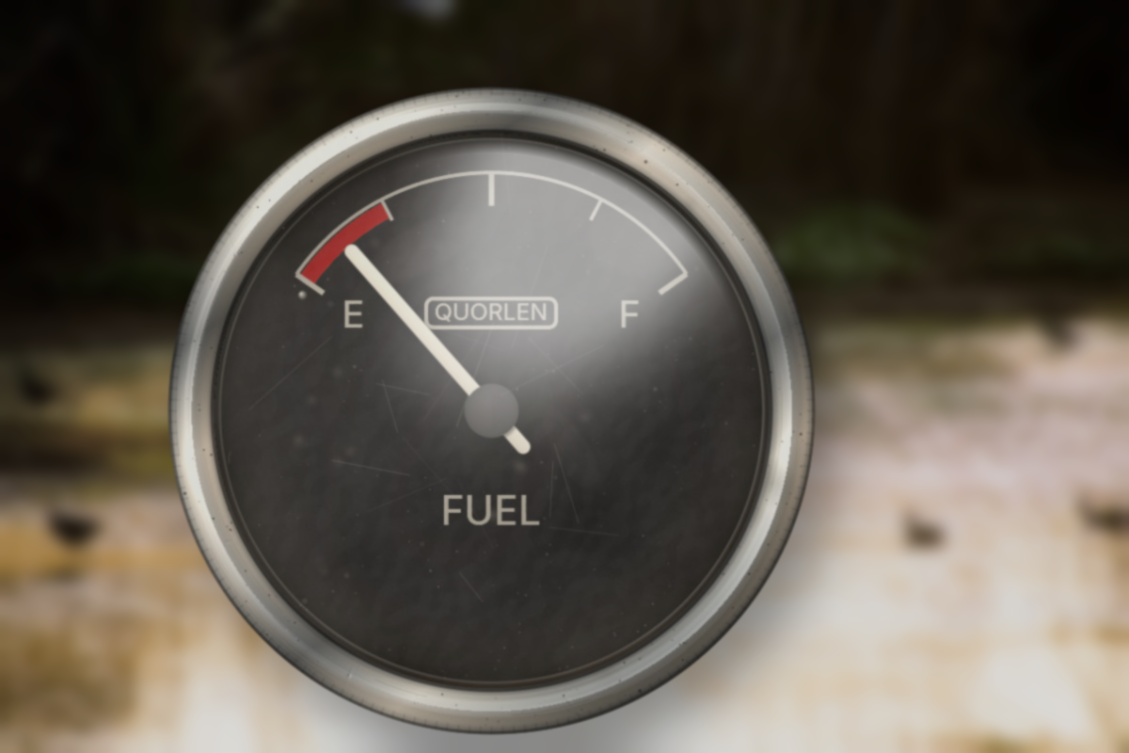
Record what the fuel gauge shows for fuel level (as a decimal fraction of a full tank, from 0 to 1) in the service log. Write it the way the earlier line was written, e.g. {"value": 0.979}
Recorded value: {"value": 0.125}
